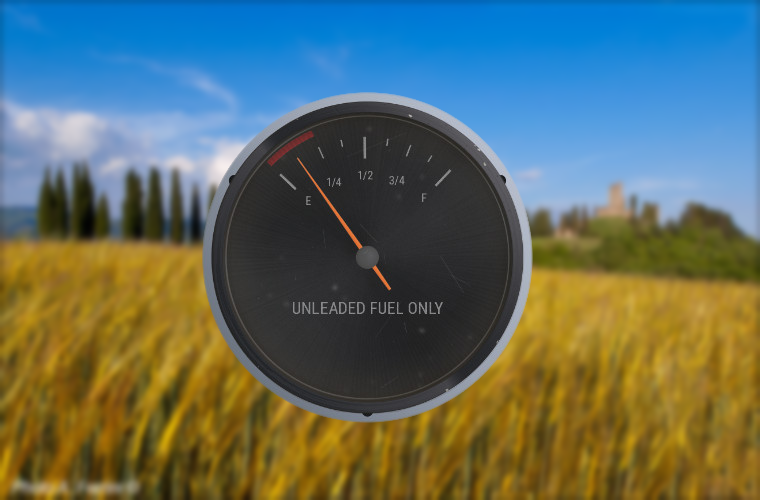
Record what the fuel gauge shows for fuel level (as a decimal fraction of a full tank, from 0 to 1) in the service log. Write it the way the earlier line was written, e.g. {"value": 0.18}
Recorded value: {"value": 0.125}
